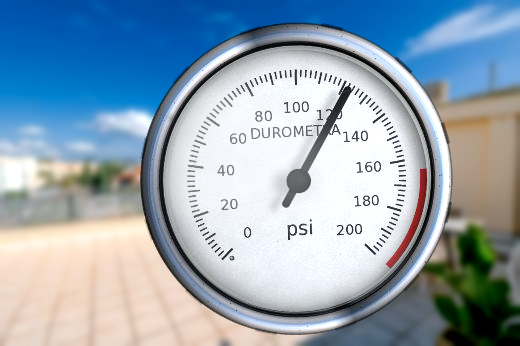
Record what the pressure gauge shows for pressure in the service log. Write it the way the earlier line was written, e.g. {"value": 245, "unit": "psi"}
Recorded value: {"value": 122, "unit": "psi"}
